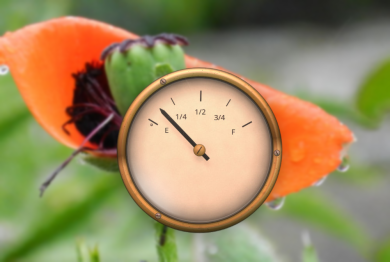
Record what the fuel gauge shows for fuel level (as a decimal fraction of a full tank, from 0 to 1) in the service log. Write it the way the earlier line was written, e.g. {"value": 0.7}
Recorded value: {"value": 0.125}
